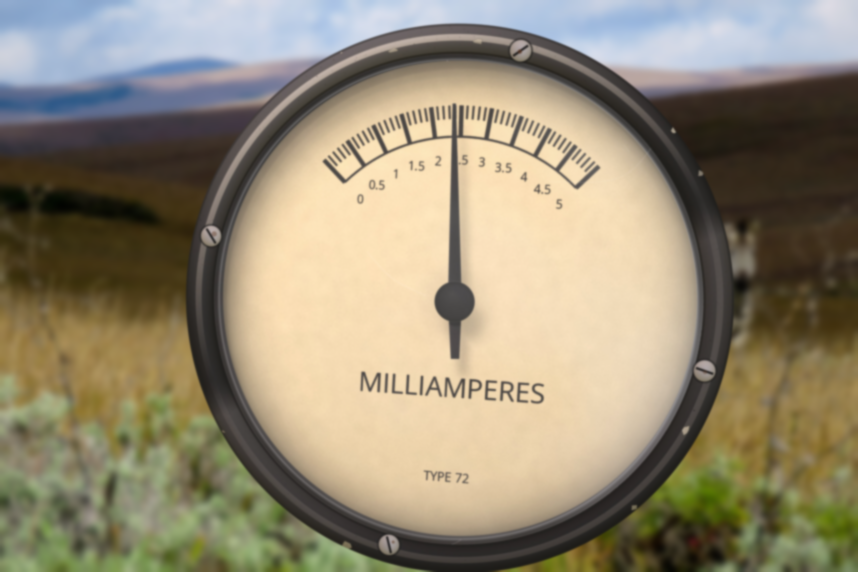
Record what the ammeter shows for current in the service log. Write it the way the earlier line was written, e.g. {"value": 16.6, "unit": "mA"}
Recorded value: {"value": 2.4, "unit": "mA"}
